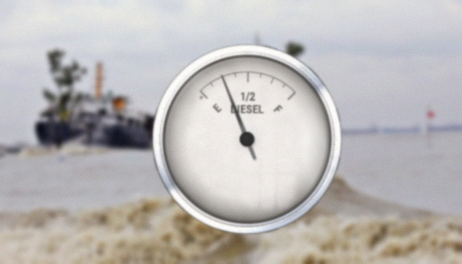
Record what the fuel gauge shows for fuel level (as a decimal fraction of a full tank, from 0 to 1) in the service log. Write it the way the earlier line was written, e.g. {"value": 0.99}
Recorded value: {"value": 0.25}
